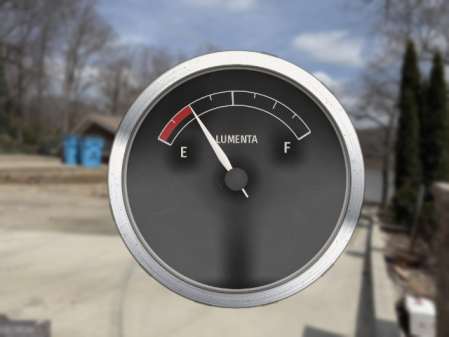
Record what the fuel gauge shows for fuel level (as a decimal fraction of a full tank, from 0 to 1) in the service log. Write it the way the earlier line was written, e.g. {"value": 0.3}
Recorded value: {"value": 0.25}
